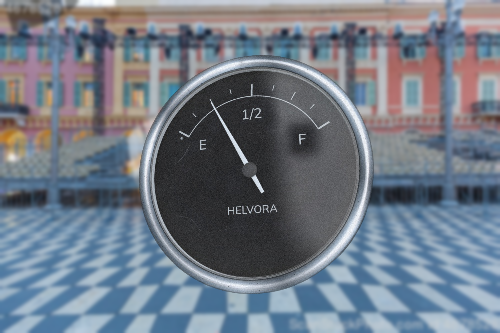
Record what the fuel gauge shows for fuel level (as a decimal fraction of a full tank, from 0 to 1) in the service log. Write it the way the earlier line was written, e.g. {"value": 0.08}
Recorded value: {"value": 0.25}
